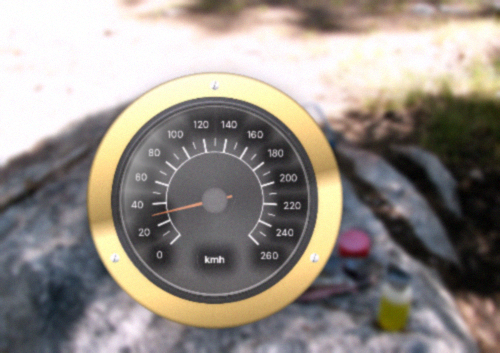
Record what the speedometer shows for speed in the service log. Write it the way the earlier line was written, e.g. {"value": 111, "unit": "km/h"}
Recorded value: {"value": 30, "unit": "km/h"}
